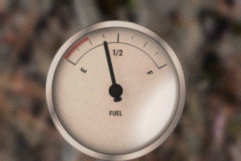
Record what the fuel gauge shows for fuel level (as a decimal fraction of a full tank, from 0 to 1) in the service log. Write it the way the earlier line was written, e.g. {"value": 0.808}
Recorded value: {"value": 0.375}
